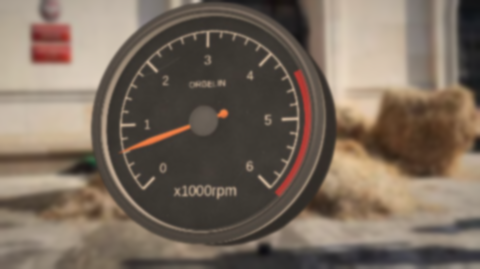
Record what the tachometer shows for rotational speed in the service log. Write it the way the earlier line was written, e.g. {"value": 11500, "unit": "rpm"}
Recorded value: {"value": 600, "unit": "rpm"}
